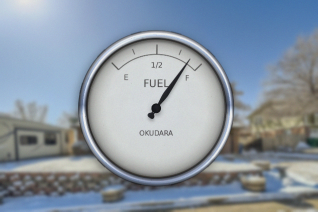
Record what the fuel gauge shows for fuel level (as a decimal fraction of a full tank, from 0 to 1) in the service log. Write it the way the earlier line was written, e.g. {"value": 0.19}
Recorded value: {"value": 0.875}
